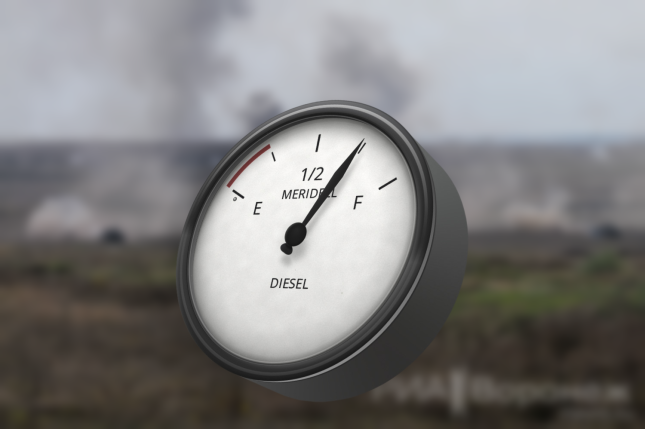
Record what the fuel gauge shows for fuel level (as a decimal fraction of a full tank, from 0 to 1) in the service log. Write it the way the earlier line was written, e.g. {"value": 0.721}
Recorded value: {"value": 0.75}
